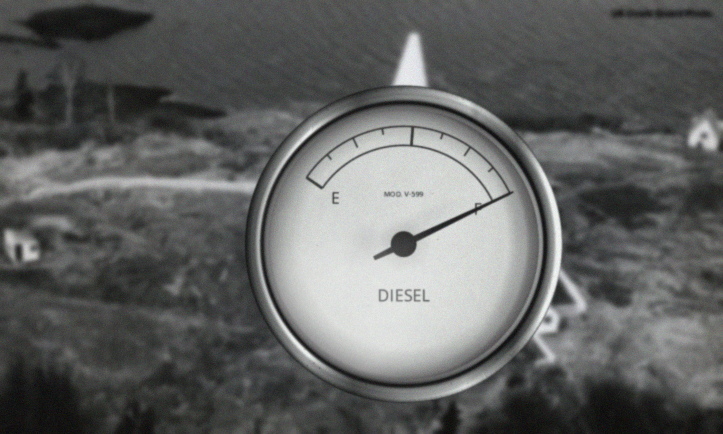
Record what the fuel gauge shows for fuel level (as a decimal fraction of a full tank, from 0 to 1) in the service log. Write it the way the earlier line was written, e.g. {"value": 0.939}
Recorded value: {"value": 1}
